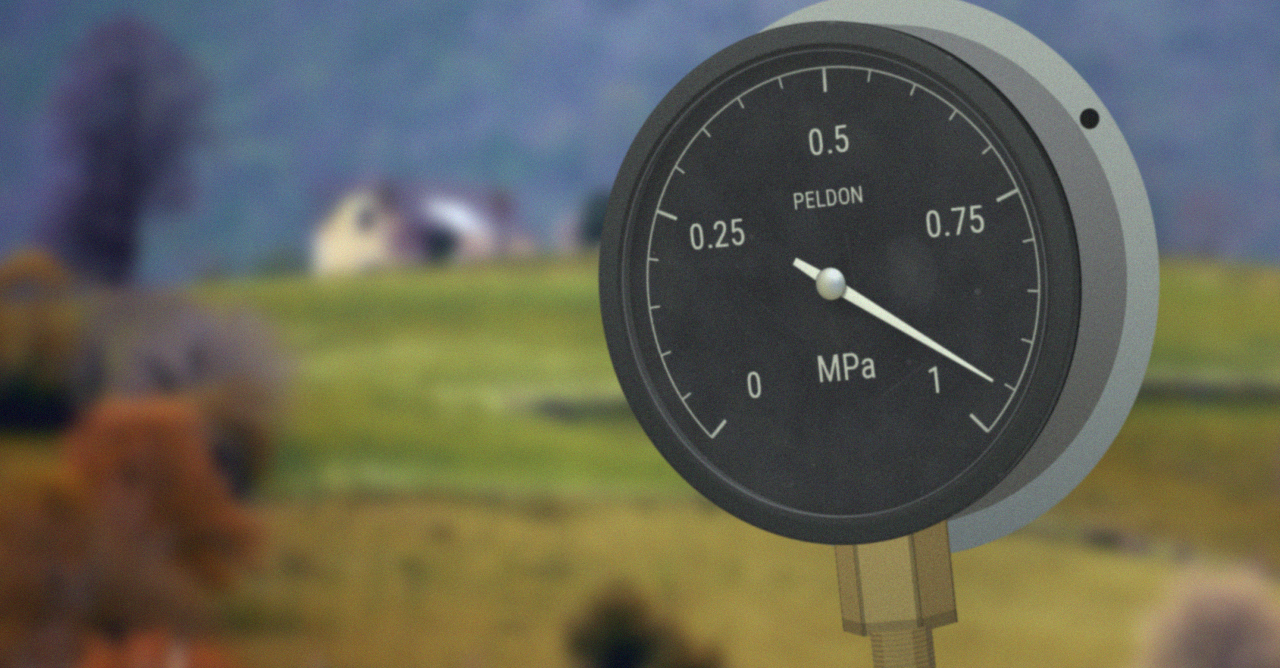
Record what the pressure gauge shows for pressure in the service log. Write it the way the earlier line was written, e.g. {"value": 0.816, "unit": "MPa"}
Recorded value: {"value": 0.95, "unit": "MPa"}
